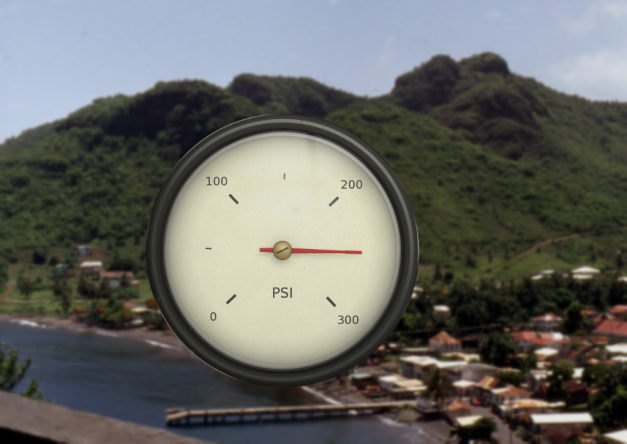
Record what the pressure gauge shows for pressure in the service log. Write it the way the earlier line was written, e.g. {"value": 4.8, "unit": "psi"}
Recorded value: {"value": 250, "unit": "psi"}
